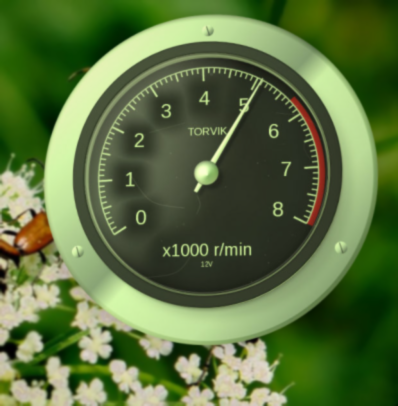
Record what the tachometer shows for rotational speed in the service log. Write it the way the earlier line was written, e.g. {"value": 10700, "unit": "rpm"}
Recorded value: {"value": 5100, "unit": "rpm"}
